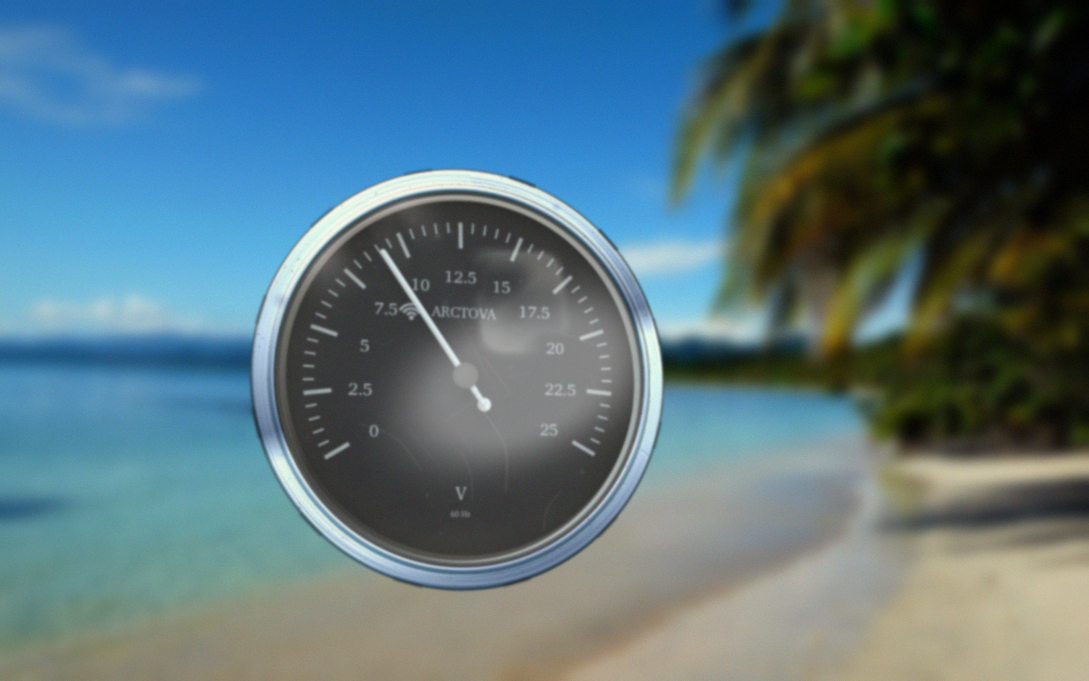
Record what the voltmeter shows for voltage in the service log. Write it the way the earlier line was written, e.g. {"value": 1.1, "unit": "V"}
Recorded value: {"value": 9, "unit": "V"}
